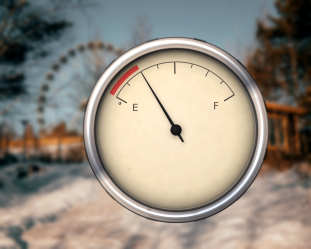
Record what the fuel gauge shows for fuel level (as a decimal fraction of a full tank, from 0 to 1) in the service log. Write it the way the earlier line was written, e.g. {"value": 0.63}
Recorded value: {"value": 0.25}
